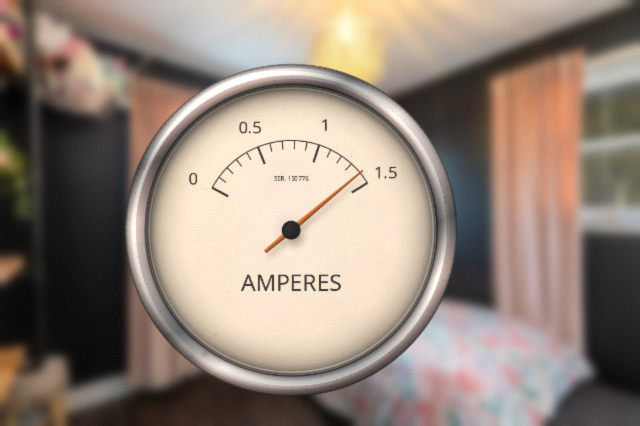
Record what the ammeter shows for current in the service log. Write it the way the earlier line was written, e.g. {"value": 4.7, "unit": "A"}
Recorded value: {"value": 1.4, "unit": "A"}
